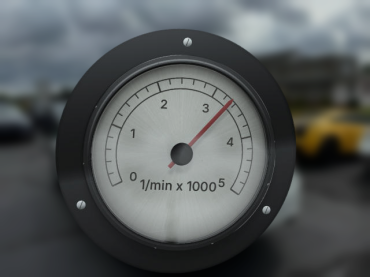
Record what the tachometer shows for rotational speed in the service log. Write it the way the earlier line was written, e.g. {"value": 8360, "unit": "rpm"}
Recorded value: {"value": 3300, "unit": "rpm"}
